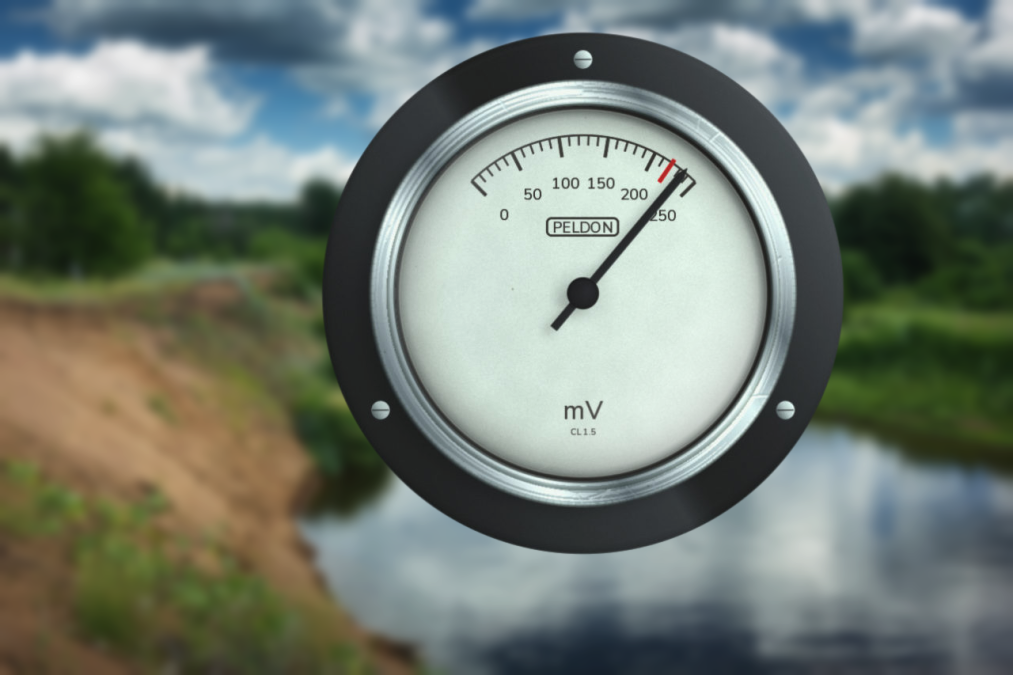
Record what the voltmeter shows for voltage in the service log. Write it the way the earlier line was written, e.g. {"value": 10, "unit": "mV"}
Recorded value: {"value": 235, "unit": "mV"}
